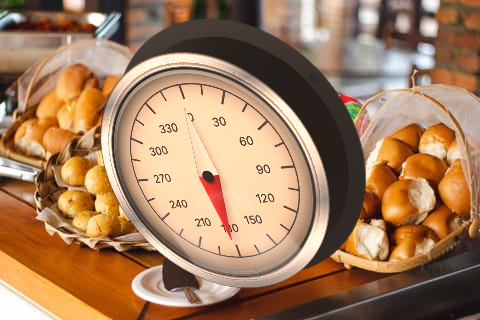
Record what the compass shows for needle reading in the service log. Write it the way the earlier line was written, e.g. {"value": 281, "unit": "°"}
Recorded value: {"value": 180, "unit": "°"}
